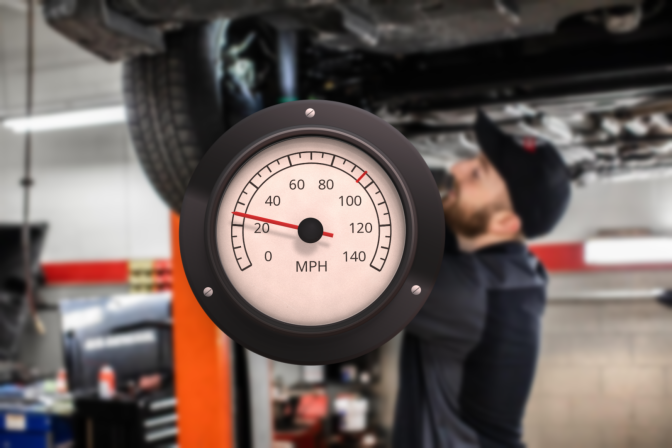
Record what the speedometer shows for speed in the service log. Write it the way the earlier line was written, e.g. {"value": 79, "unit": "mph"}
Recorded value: {"value": 25, "unit": "mph"}
